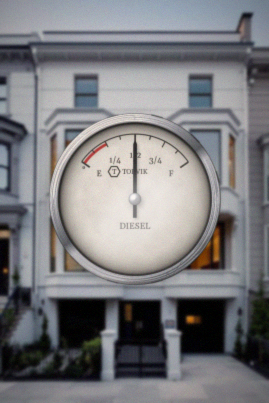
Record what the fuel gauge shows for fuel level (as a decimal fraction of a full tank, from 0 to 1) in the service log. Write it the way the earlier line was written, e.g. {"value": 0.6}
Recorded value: {"value": 0.5}
